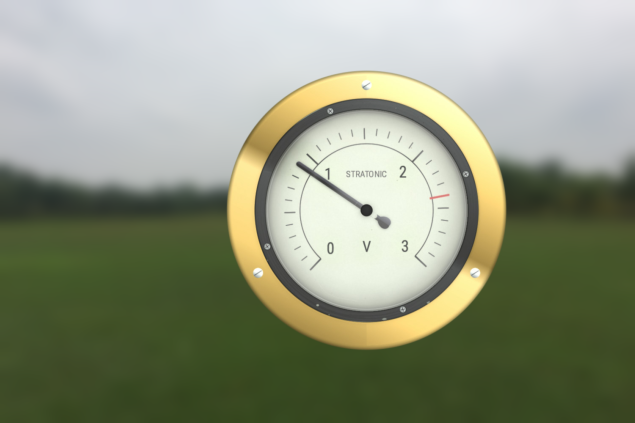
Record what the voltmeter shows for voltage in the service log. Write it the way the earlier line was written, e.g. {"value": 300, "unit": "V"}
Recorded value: {"value": 0.9, "unit": "V"}
